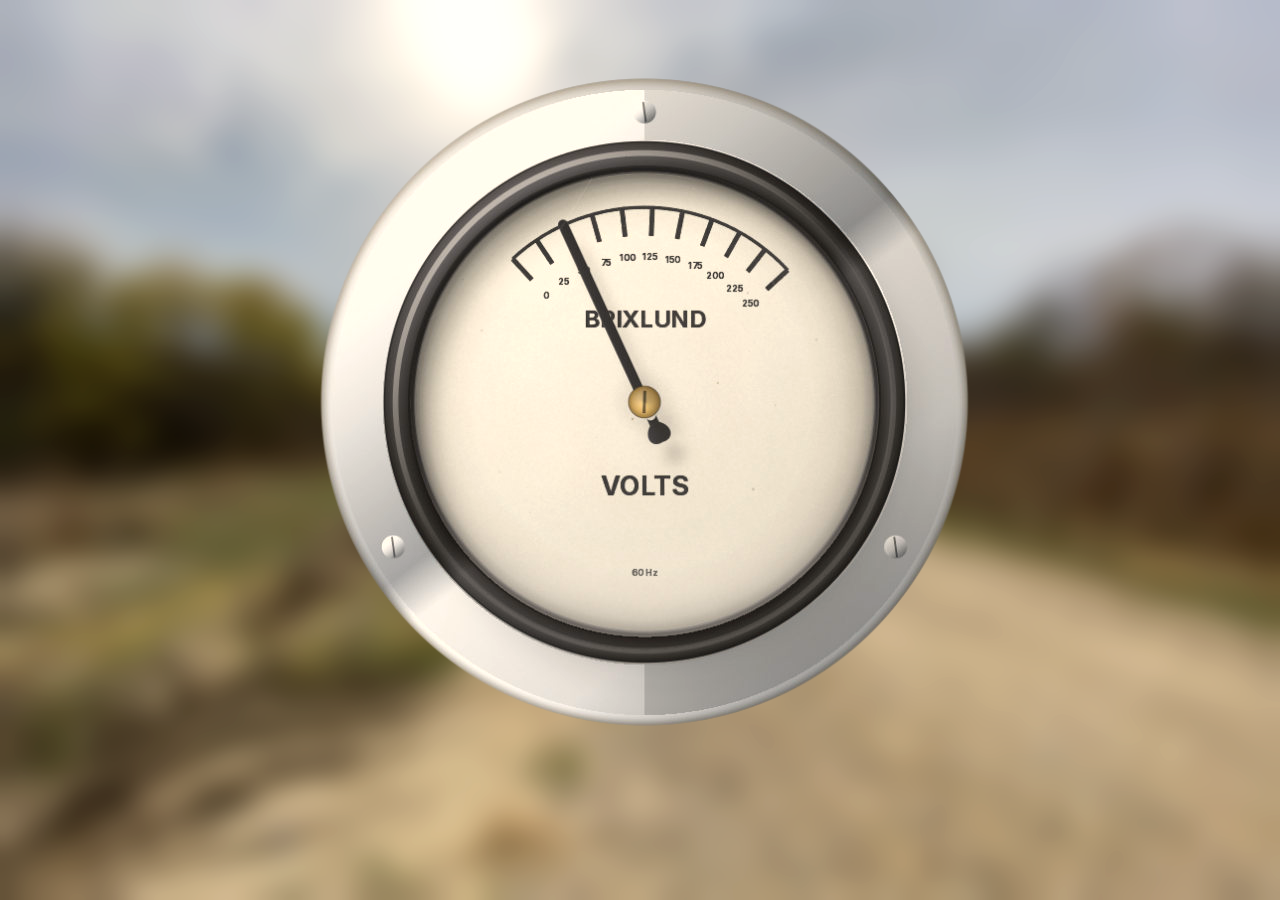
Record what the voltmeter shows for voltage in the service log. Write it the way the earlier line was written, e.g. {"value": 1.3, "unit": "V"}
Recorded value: {"value": 50, "unit": "V"}
